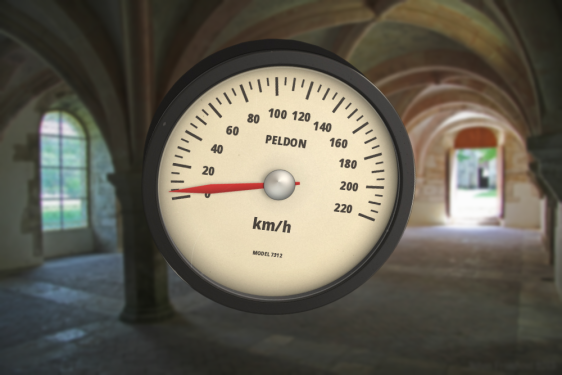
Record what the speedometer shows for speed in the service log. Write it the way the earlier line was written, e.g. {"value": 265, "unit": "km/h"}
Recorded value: {"value": 5, "unit": "km/h"}
